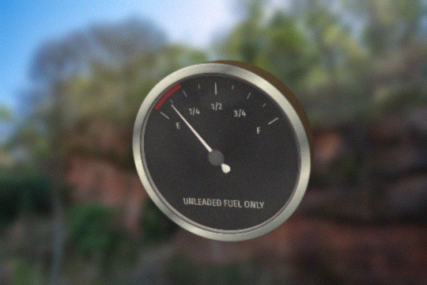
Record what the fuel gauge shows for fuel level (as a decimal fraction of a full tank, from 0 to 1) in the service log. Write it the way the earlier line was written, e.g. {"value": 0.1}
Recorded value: {"value": 0.125}
